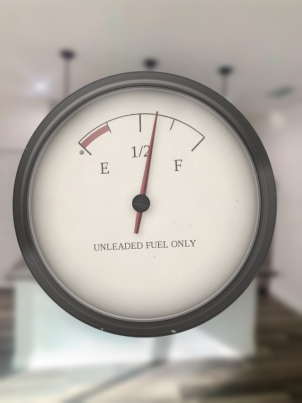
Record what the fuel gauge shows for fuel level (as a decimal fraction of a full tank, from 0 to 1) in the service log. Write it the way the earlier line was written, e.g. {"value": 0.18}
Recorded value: {"value": 0.625}
